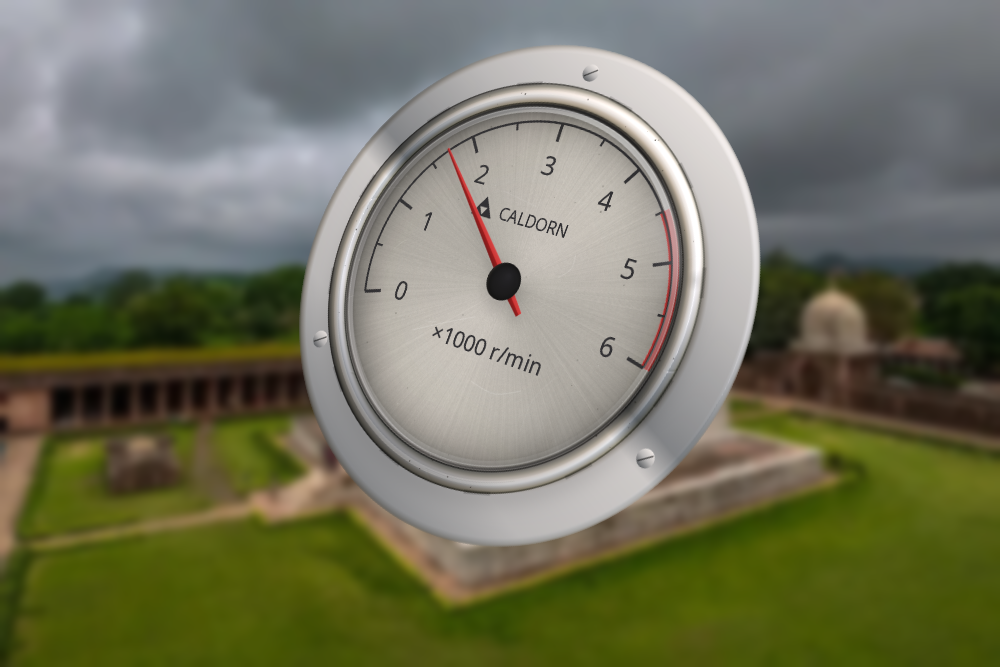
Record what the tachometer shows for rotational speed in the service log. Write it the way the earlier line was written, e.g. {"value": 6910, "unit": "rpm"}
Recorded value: {"value": 1750, "unit": "rpm"}
